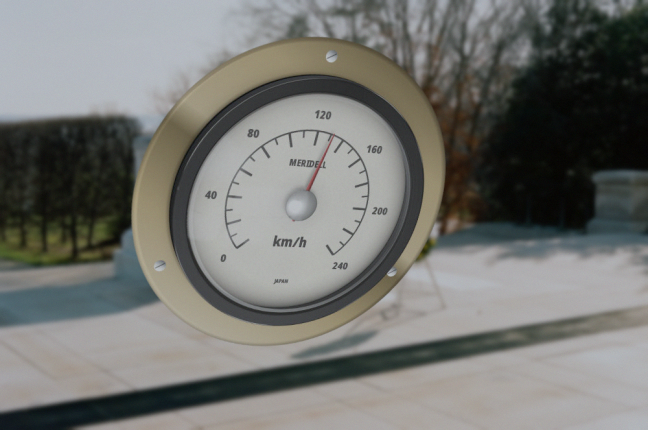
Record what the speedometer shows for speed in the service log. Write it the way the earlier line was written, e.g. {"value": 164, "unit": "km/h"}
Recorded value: {"value": 130, "unit": "km/h"}
